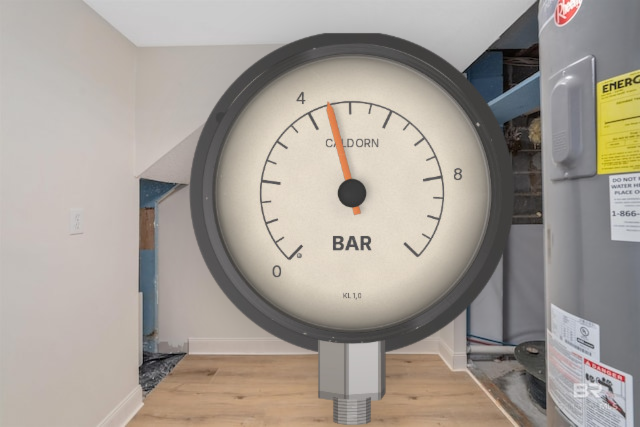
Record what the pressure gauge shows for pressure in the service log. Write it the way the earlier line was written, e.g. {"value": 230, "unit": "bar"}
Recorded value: {"value": 4.5, "unit": "bar"}
